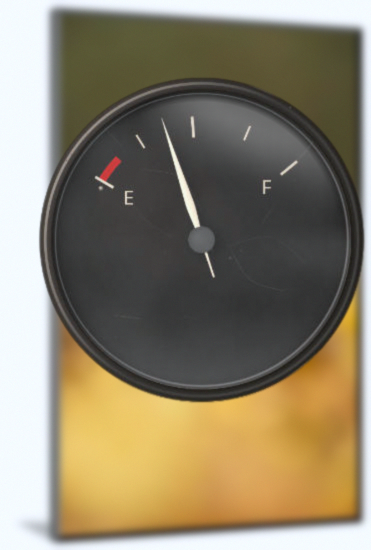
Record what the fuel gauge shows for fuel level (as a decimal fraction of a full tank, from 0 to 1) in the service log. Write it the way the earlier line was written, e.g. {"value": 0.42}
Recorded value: {"value": 0.375}
